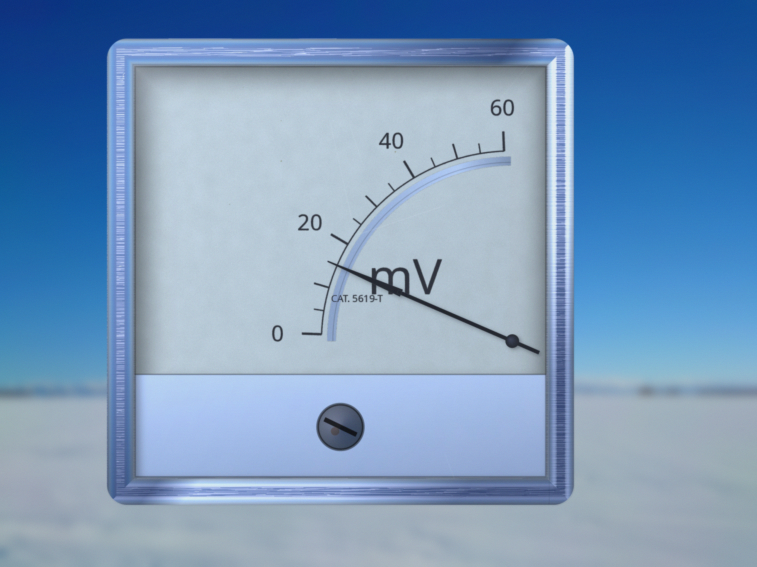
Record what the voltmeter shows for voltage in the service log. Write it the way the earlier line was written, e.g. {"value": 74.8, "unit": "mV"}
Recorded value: {"value": 15, "unit": "mV"}
